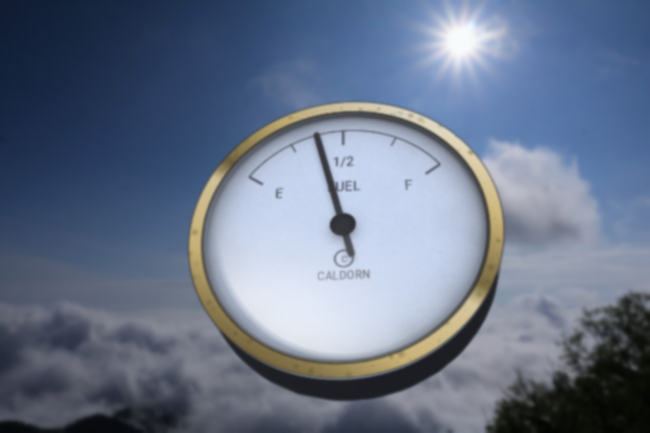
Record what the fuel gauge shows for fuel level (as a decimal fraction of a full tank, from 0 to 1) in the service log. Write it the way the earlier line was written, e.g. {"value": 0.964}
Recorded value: {"value": 0.375}
